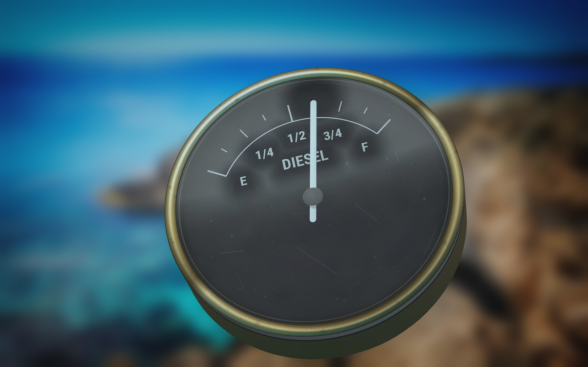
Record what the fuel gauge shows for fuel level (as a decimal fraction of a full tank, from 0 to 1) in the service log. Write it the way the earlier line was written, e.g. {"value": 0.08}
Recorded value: {"value": 0.625}
